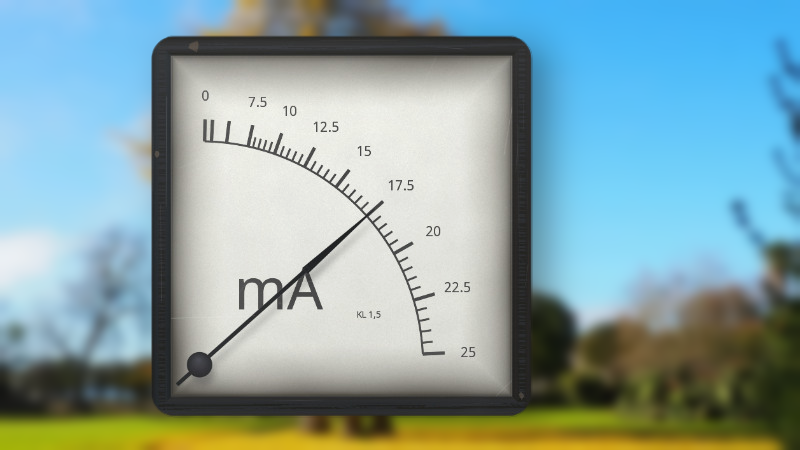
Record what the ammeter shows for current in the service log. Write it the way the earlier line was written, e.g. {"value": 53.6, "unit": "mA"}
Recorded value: {"value": 17.5, "unit": "mA"}
